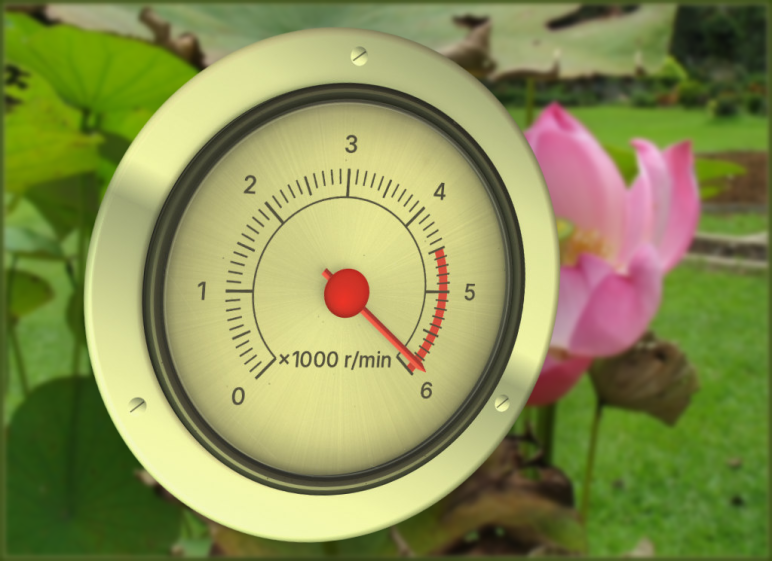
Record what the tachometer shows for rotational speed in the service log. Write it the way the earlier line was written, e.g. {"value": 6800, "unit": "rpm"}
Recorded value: {"value": 5900, "unit": "rpm"}
